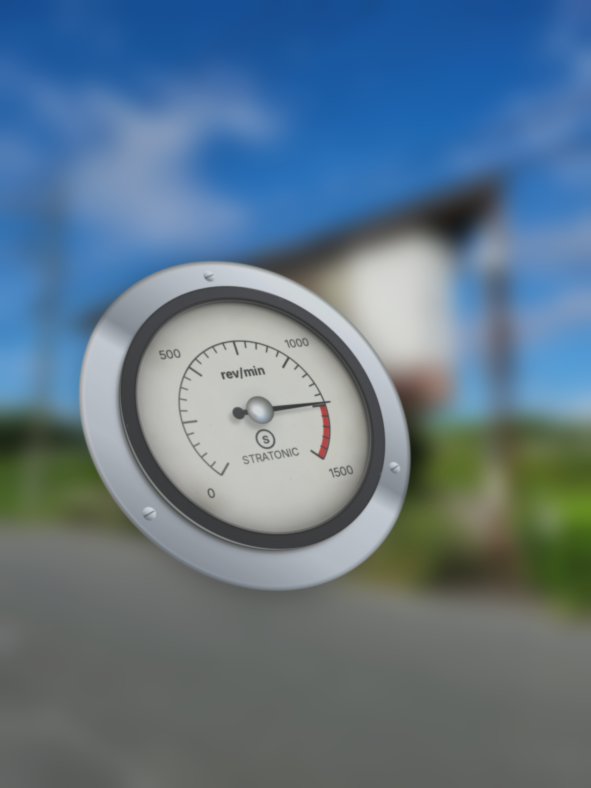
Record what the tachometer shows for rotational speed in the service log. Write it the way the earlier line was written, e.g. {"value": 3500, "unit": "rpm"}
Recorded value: {"value": 1250, "unit": "rpm"}
